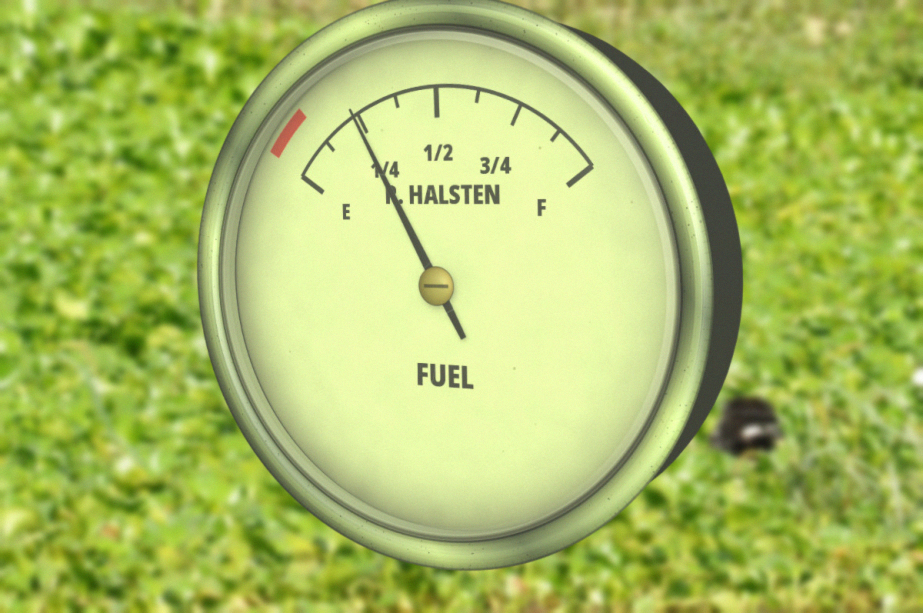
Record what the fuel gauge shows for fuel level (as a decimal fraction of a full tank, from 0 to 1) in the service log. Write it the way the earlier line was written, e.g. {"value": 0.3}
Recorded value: {"value": 0.25}
